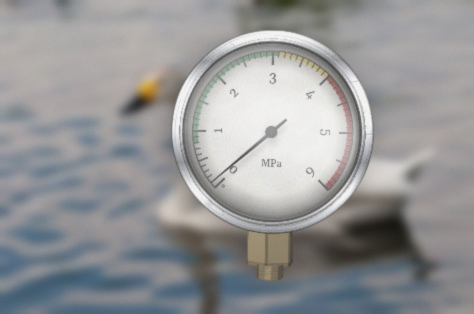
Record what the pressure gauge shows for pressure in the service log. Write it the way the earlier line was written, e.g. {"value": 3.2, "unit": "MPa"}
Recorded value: {"value": 0.1, "unit": "MPa"}
